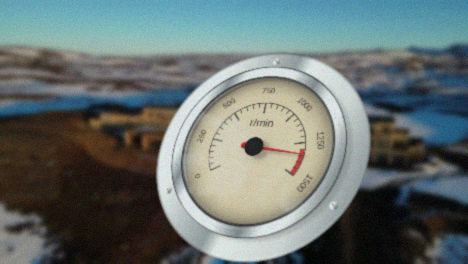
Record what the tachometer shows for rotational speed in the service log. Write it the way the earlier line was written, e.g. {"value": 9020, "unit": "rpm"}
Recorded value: {"value": 1350, "unit": "rpm"}
